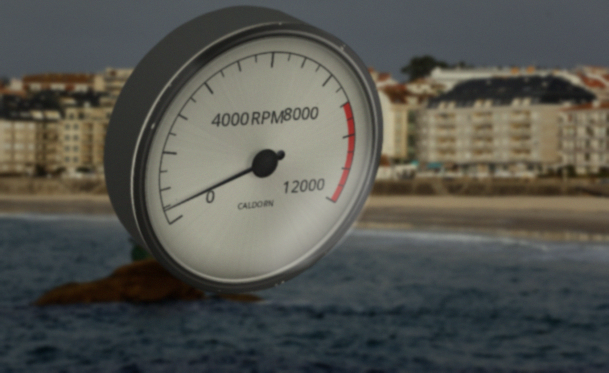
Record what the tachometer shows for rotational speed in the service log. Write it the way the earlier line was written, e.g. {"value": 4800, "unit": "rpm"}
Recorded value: {"value": 500, "unit": "rpm"}
